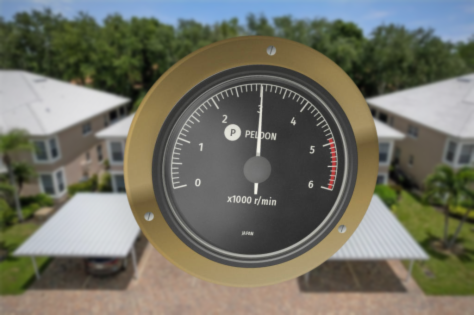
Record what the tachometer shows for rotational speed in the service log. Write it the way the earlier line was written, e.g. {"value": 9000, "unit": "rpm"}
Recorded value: {"value": 3000, "unit": "rpm"}
